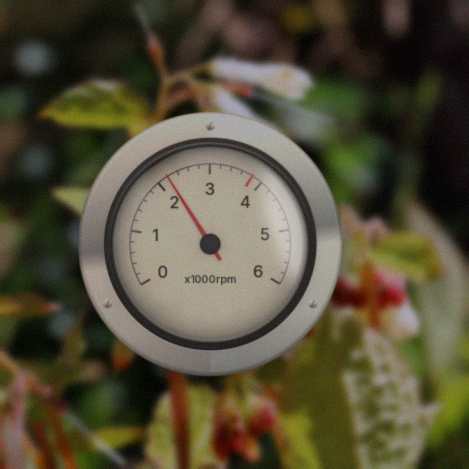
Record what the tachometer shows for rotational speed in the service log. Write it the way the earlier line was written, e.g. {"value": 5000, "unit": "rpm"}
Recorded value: {"value": 2200, "unit": "rpm"}
